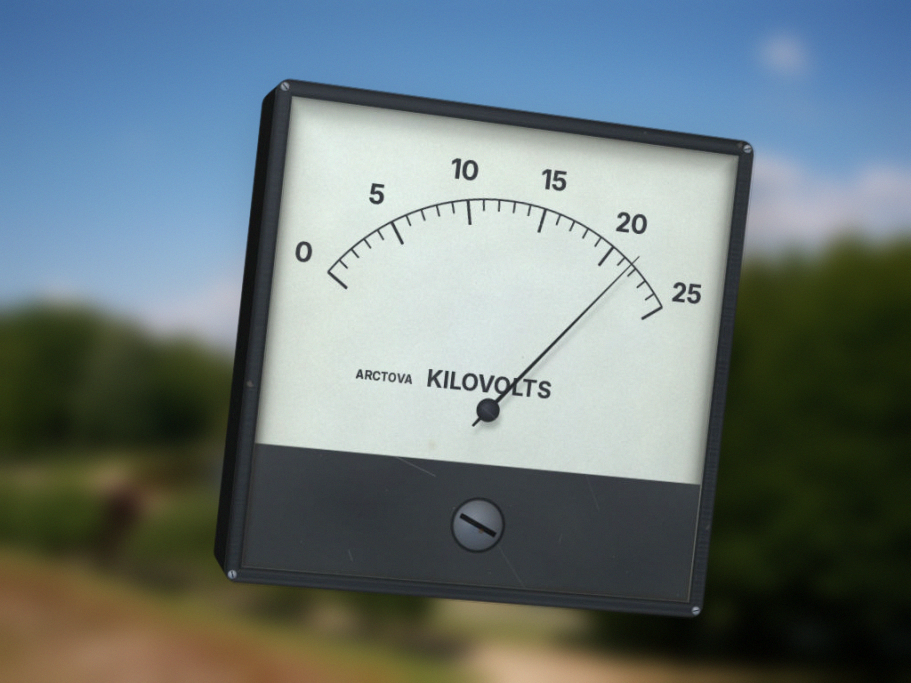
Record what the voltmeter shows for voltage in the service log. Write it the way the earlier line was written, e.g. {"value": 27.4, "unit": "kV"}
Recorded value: {"value": 21.5, "unit": "kV"}
